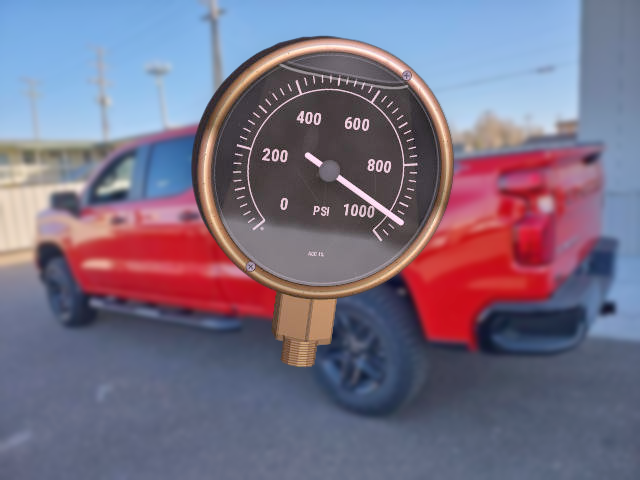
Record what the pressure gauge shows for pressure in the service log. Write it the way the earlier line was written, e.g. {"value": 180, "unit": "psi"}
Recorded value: {"value": 940, "unit": "psi"}
